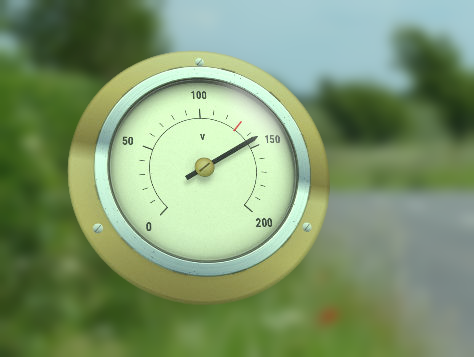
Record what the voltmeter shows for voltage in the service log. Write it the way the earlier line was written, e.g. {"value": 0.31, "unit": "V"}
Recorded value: {"value": 145, "unit": "V"}
